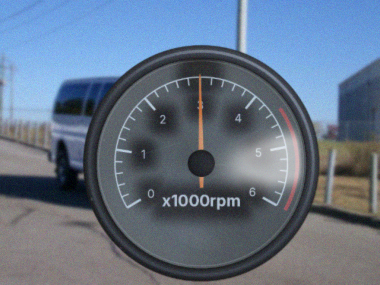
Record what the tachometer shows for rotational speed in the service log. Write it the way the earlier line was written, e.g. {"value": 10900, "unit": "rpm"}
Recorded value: {"value": 3000, "unit": "rpm"}
